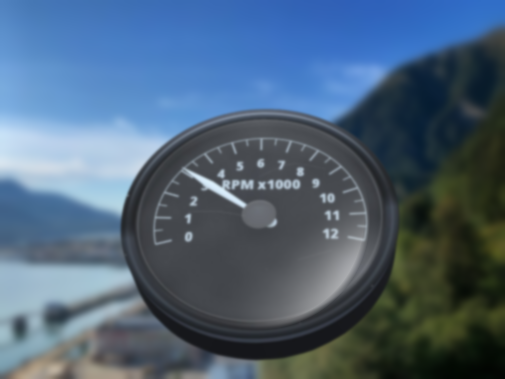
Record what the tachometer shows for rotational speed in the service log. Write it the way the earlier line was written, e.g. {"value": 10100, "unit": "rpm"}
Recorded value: {"value": 3000, "unit": "rpm"}
